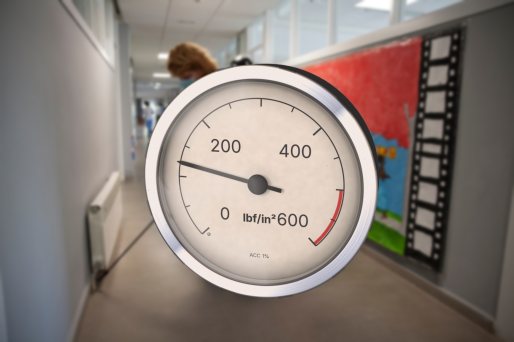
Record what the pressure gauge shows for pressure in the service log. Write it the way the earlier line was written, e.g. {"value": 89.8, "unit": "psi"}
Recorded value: {"value": 125, "unit": "psi"}
